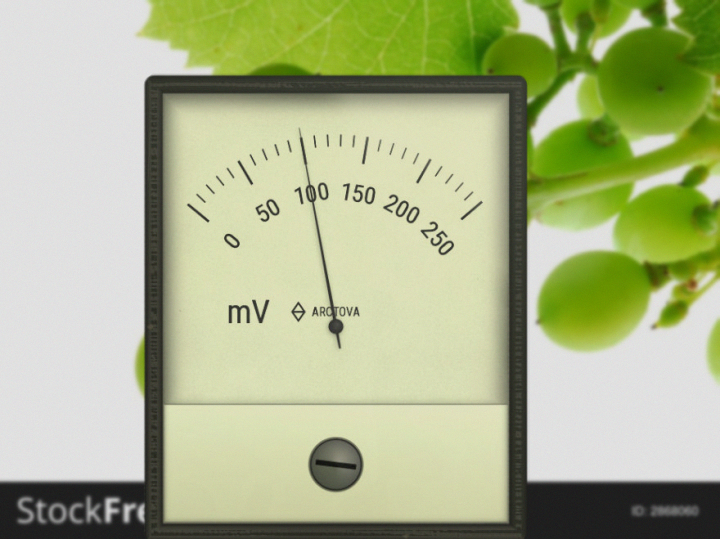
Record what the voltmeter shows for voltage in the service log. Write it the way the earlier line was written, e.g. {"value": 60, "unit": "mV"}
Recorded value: {"value": 100, "unit": "mV"}
